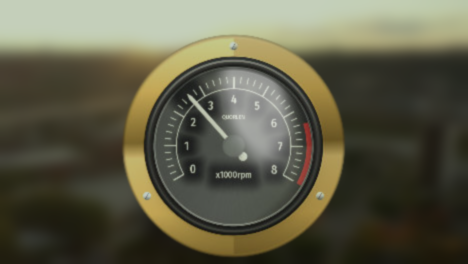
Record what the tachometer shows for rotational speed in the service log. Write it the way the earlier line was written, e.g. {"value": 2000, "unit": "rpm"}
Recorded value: {"value": 2600, "unit": "rpm"}
